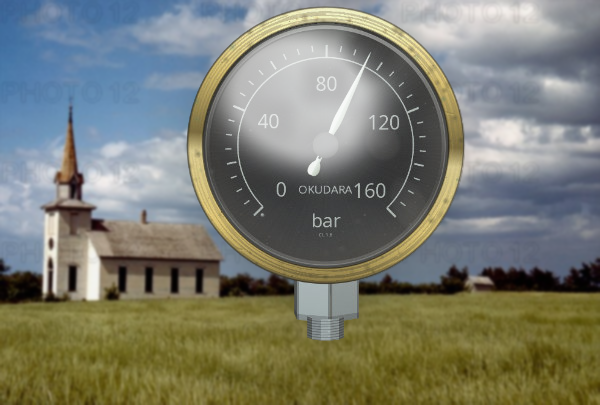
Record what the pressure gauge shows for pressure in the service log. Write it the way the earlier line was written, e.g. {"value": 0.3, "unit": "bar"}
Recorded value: {"value": 95, "unit": "bar"}
